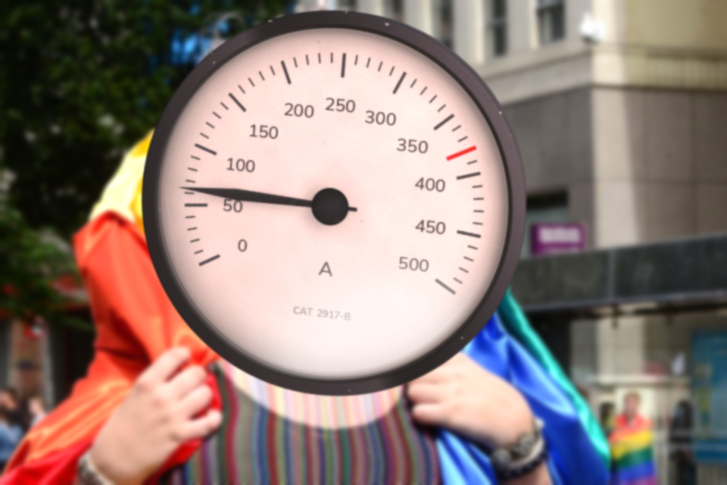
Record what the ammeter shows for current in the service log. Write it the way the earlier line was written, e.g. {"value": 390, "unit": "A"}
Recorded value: {"value": 65, "unit": "A"}
